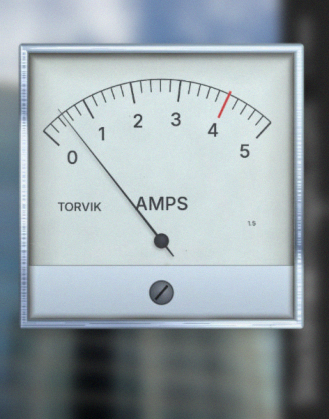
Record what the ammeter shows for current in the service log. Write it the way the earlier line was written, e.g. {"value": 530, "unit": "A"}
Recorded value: {"value": 0.5, "unit": "A"}
